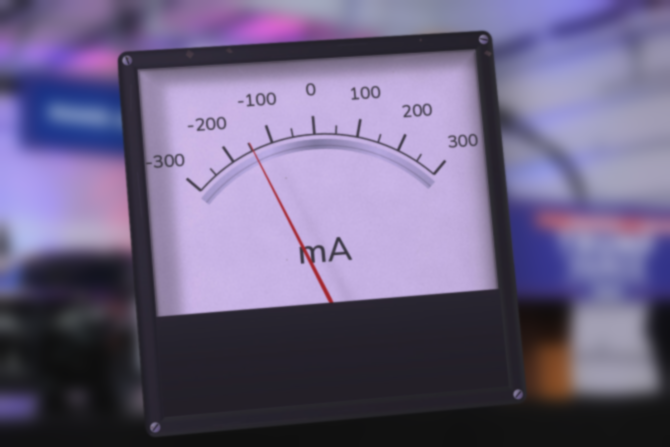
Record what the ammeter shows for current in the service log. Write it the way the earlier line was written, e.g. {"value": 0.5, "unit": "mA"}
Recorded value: {"value": -150, "unit": "mA"}
